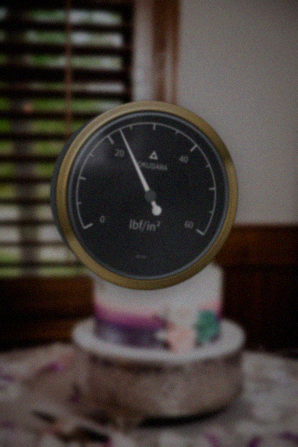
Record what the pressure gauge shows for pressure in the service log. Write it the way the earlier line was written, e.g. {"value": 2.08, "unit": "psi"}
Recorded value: {"value": 22.5, "unit": "psi"}
